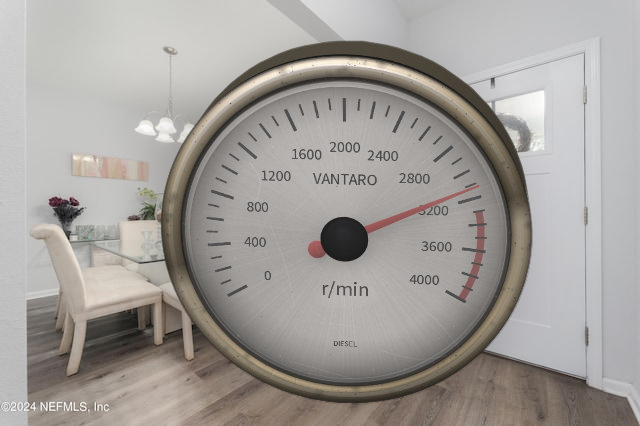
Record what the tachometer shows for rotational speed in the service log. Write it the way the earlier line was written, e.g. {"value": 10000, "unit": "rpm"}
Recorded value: {"value": 3100, "unit": "rpm"}
